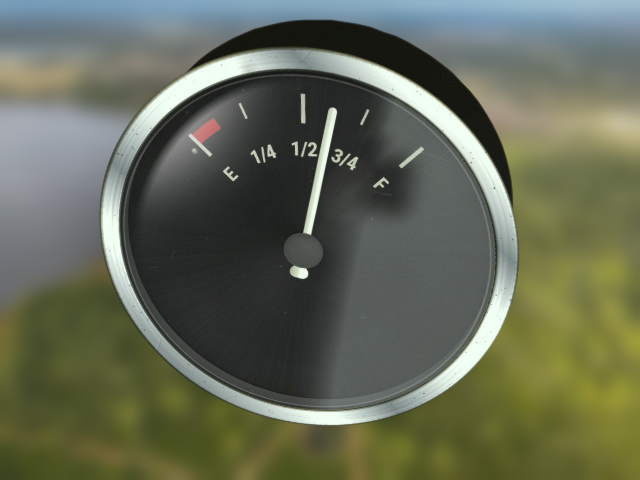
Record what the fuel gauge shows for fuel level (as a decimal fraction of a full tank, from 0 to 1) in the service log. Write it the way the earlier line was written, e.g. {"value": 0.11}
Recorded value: {"value": 0.625}
